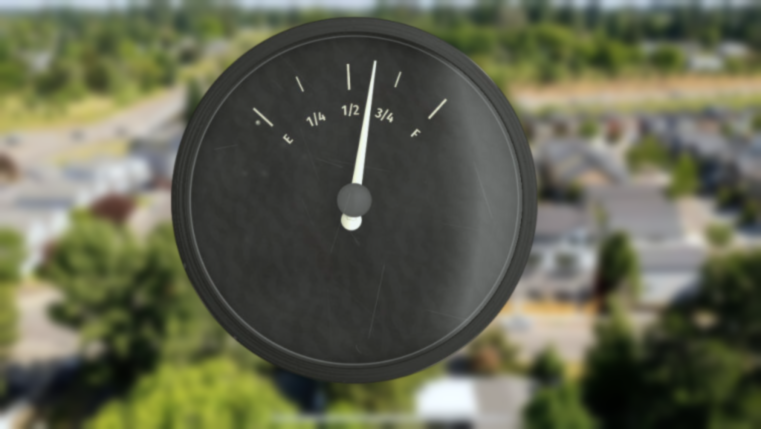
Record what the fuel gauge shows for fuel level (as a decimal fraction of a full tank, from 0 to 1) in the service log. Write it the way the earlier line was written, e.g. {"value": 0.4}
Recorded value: {"value": 0.625}
